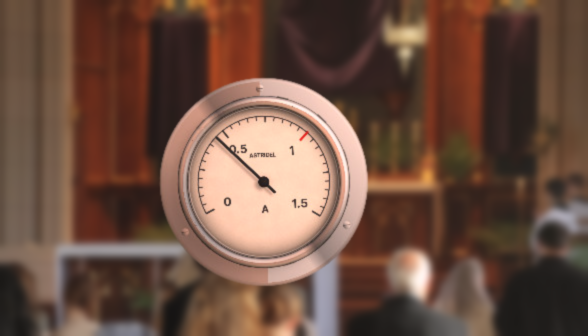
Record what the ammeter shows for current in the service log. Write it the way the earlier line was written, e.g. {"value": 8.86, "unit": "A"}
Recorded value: {"value": 0.45, "unit": "A"}
